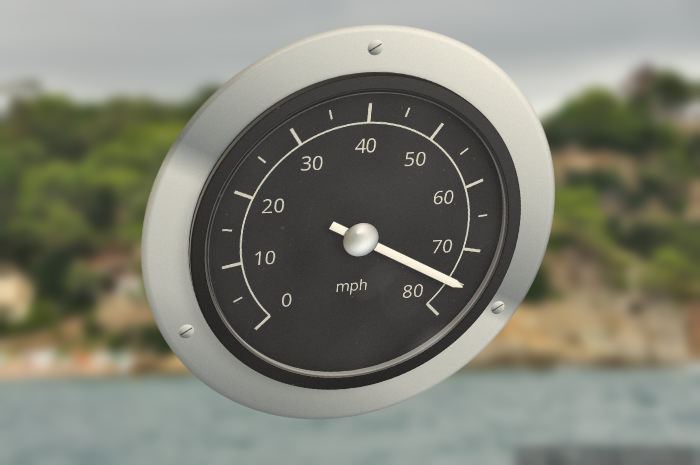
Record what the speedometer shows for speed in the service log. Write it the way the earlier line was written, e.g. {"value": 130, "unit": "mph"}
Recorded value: {"value": 75, "unit": "mph"}
